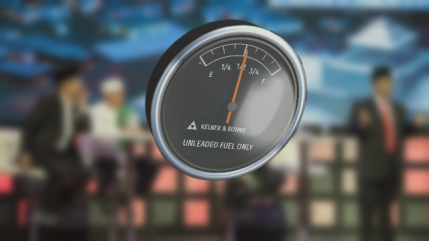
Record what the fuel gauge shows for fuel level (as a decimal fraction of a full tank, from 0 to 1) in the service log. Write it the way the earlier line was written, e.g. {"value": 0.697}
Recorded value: {"value": 0.5}
